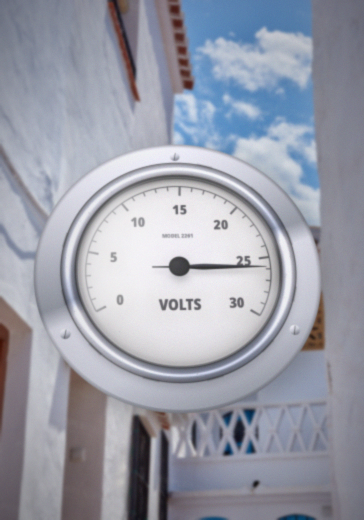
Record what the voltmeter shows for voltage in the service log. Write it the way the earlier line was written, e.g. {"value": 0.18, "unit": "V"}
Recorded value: {"value": 26, "unit": "V"}
